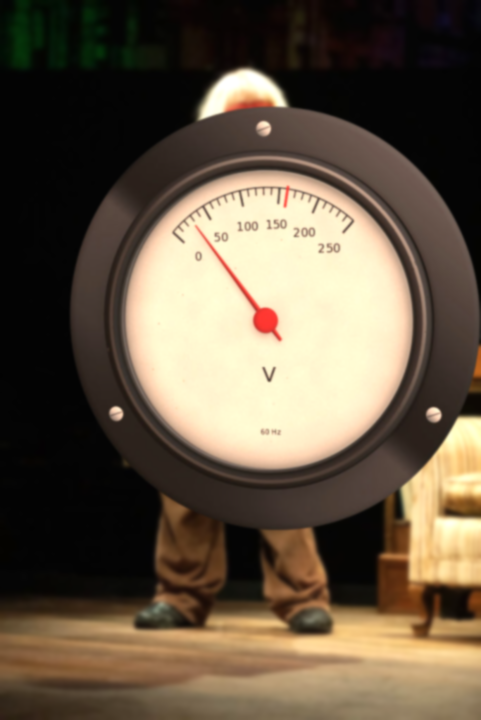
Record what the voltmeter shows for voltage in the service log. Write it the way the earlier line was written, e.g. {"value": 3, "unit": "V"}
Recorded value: {"value": 30, "unit": "V"}
